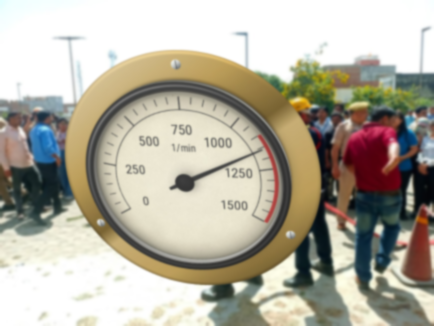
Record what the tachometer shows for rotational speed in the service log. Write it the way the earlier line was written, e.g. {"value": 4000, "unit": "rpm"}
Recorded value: {"value": 1150, "unit": "rpm"}
